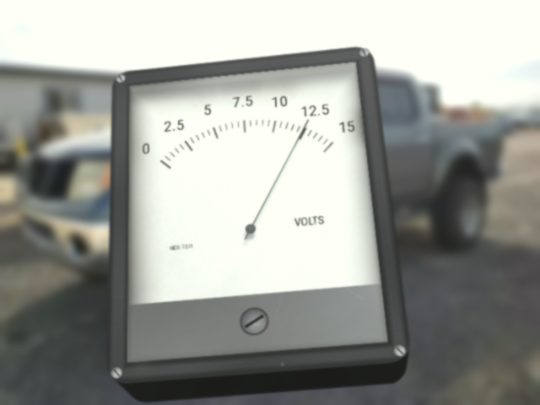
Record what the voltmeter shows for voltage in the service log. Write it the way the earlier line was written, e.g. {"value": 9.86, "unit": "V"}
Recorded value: {"value": 12.5, "unit": "V"}
